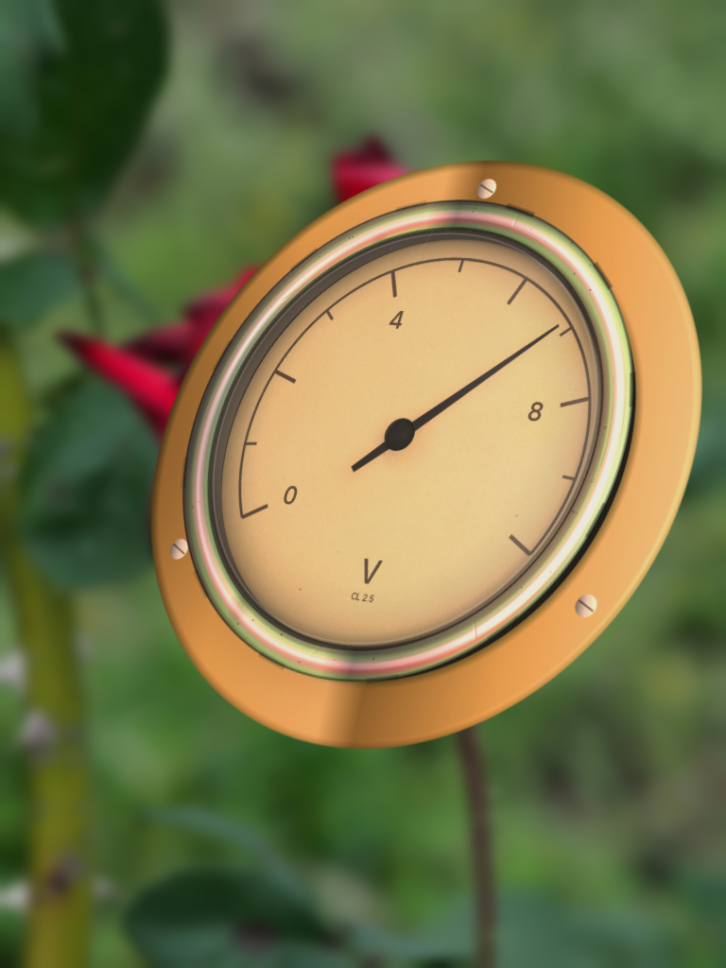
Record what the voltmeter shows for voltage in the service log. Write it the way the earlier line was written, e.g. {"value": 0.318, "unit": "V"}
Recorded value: {"value": 7, "unit": "V"}
